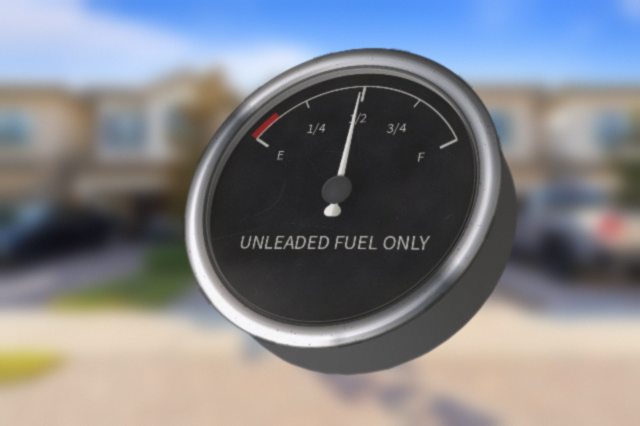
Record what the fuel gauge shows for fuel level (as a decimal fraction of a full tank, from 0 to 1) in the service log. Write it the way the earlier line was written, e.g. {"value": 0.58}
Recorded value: {"value": 0.5}
